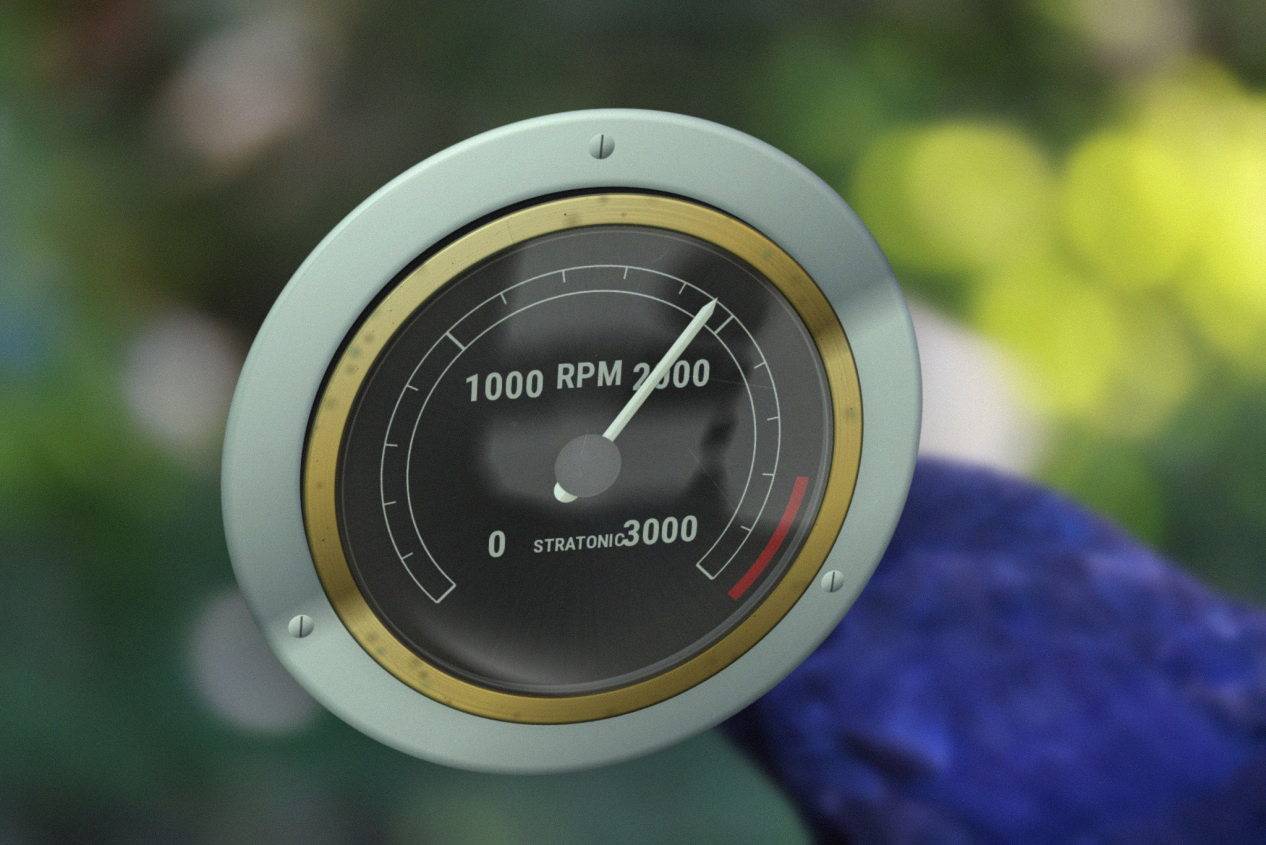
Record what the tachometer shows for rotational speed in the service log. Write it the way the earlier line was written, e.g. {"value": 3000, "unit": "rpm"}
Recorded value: {"value": 1900, "unit": "rpm"}
